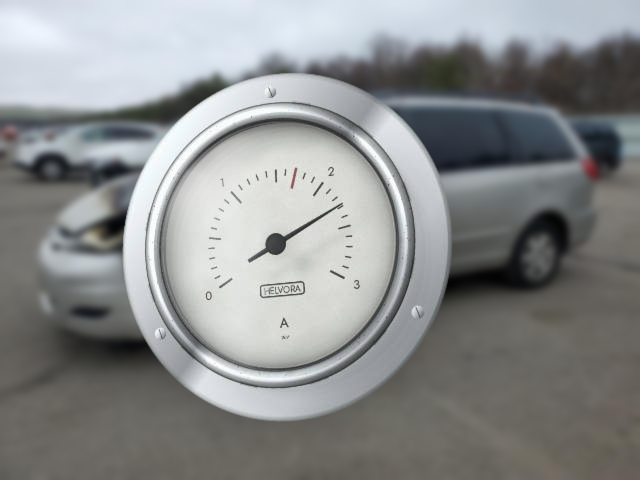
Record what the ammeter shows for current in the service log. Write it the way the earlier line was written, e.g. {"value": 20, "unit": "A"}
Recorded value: {"value": 2.3, "unit": "A"}
